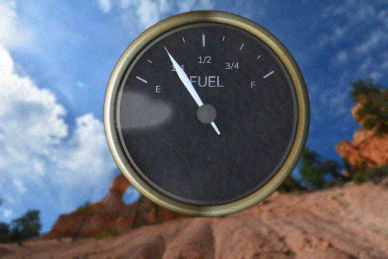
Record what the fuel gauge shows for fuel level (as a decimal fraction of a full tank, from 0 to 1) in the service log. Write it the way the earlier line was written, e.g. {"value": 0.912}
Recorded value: {"value": 0.25}
